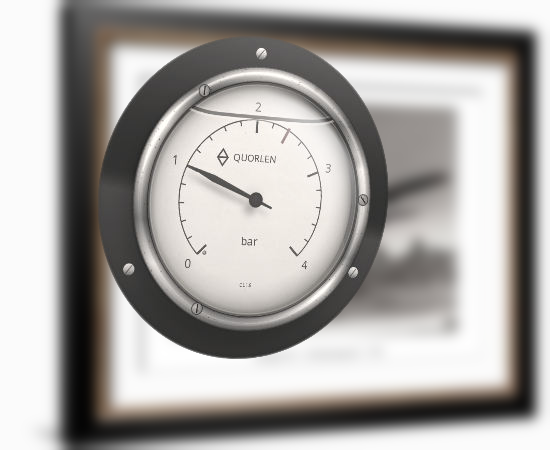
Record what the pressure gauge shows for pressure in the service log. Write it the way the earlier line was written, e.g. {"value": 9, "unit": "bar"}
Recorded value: {"value": 1, "unit": "bar"}
